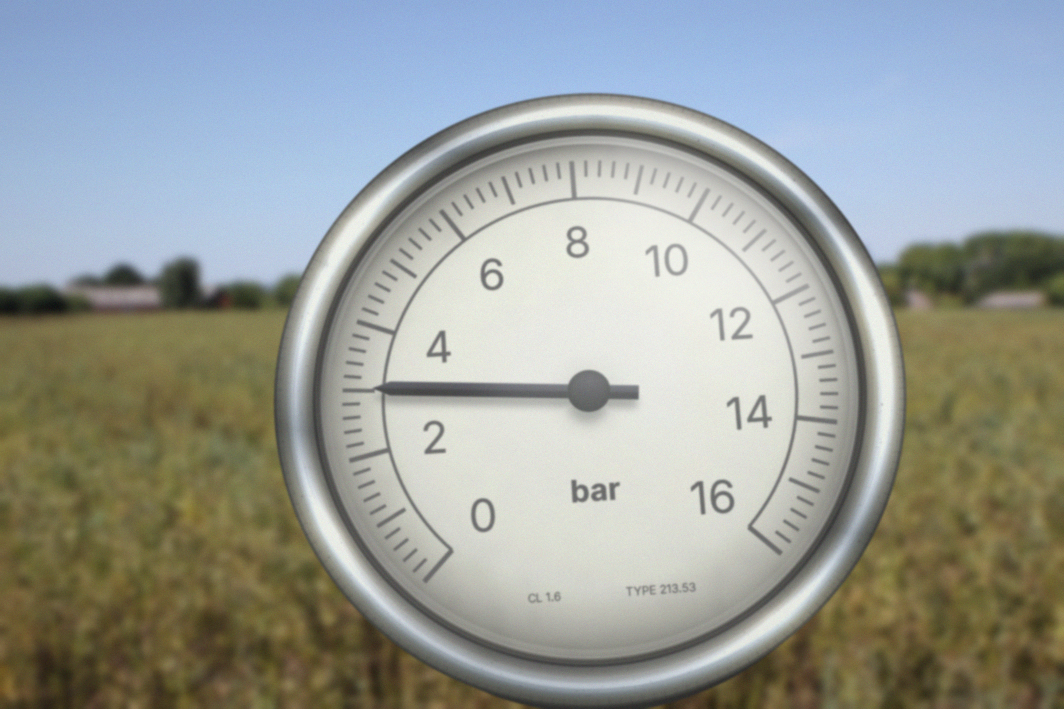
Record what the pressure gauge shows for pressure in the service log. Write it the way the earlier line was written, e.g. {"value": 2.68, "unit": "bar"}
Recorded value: {"value": 3, "unit": "bar"}
